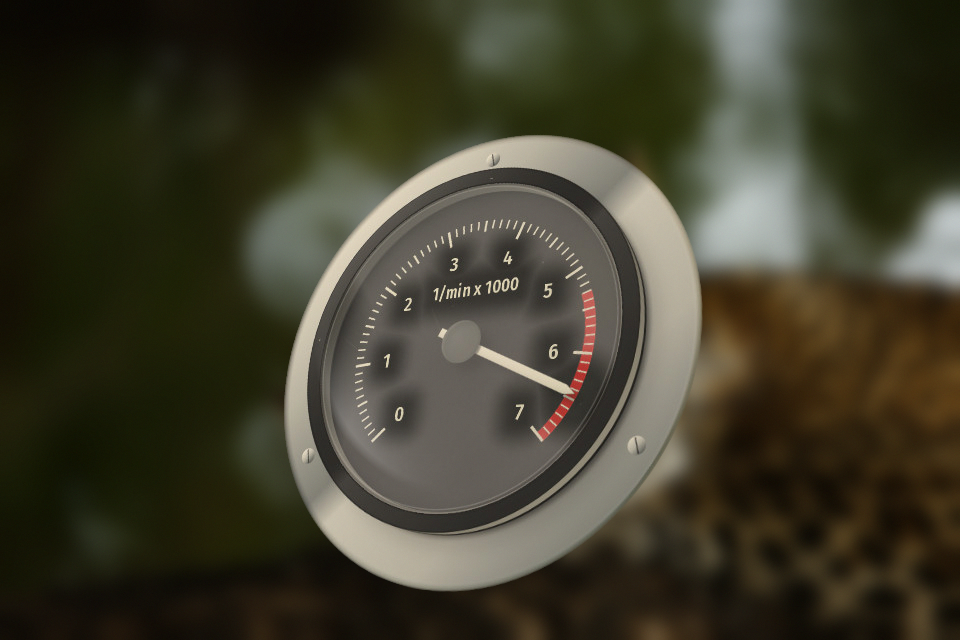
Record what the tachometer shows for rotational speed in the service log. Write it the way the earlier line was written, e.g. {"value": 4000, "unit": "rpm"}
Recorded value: {"value": 6450, "unit": "rpm"}
